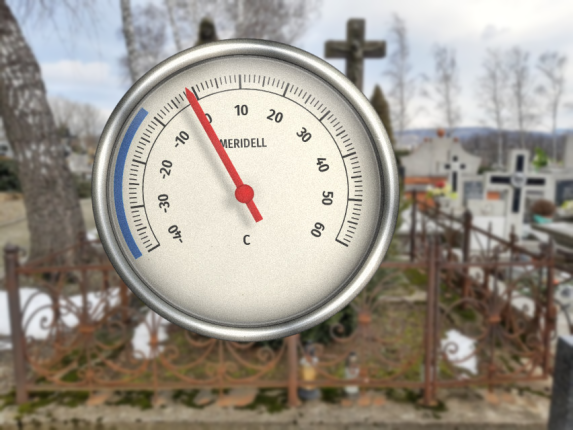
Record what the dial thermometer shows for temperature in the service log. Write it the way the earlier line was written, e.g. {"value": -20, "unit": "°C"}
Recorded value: {"value": -1, "unit": "°C"}
